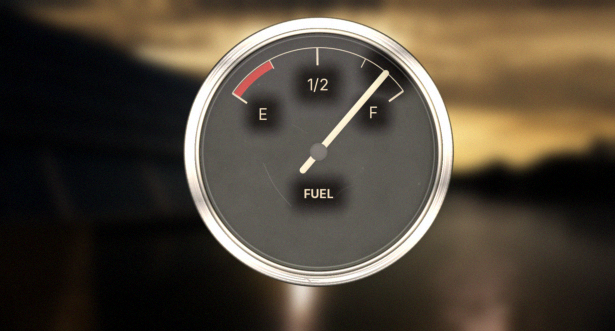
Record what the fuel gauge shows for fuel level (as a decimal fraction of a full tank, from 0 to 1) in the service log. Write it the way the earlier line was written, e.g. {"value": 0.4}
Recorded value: {"value": 0.875}
